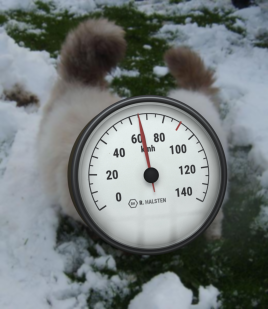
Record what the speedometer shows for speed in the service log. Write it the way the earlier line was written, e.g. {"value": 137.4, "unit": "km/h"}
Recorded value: {"value": 65, "unit": "km/h"}
